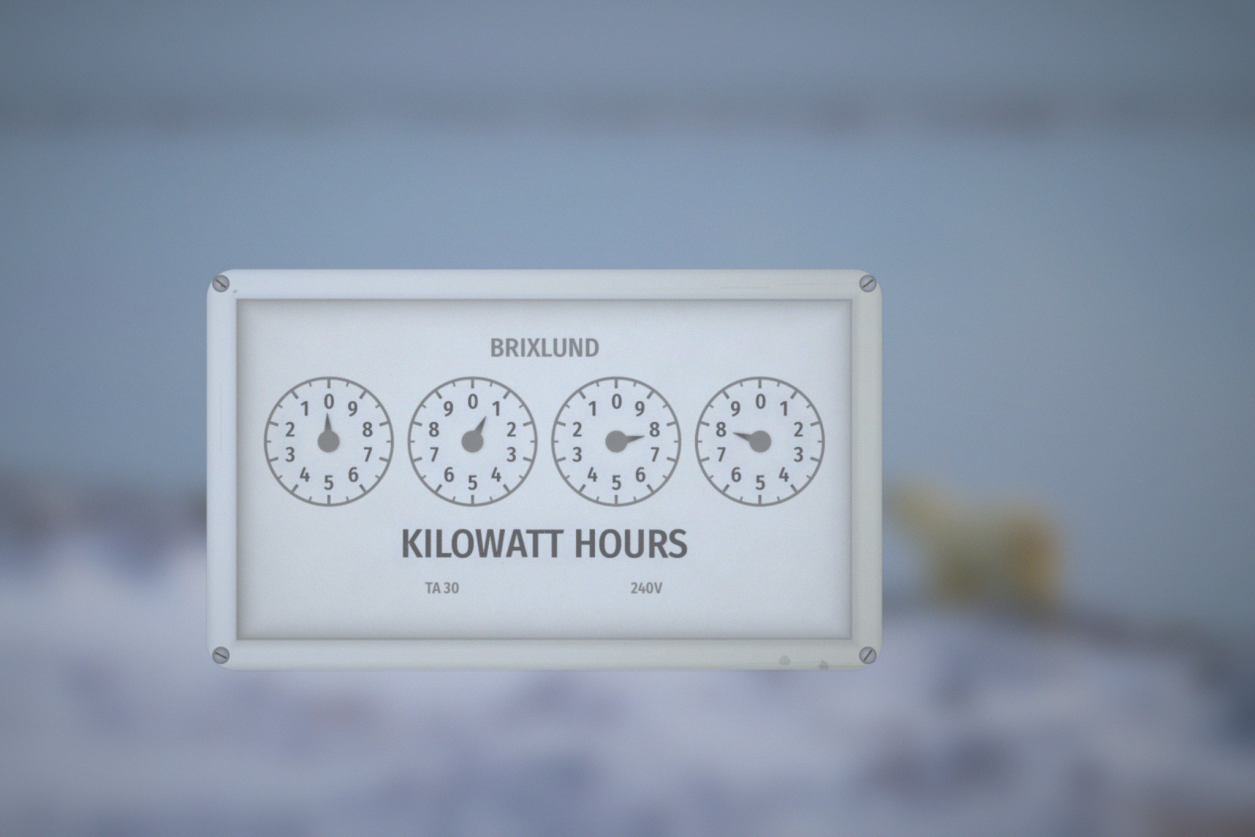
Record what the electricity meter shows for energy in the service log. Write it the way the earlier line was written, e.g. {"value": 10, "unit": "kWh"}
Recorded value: {"value": 78, "unit": "kWh"}
